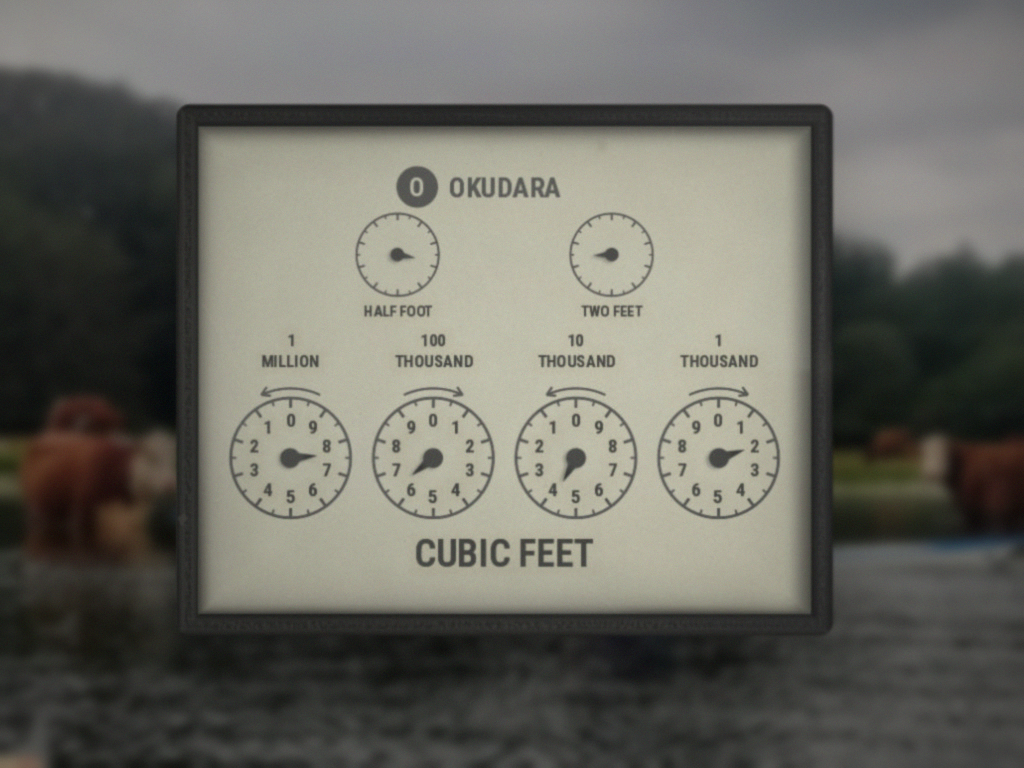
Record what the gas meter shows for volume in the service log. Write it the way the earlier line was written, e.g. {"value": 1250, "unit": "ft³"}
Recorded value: {"value": 764200, "unit": "ft³"}
